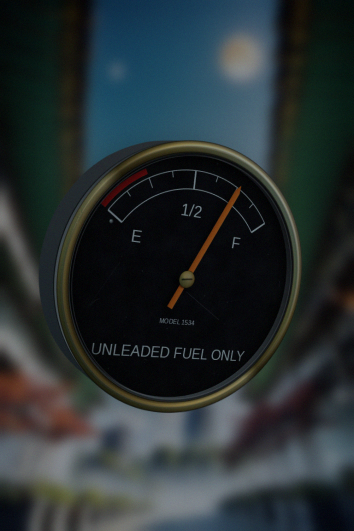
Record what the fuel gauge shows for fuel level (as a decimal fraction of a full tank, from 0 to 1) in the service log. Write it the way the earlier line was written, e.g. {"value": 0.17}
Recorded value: {"value": 0.75}
